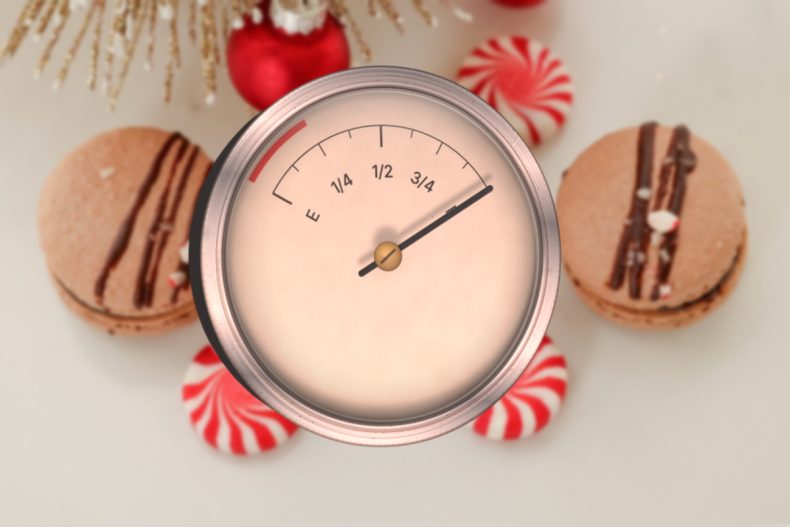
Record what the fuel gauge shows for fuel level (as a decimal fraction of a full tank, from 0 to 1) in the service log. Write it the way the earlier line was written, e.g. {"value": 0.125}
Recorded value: {"value": 1}
